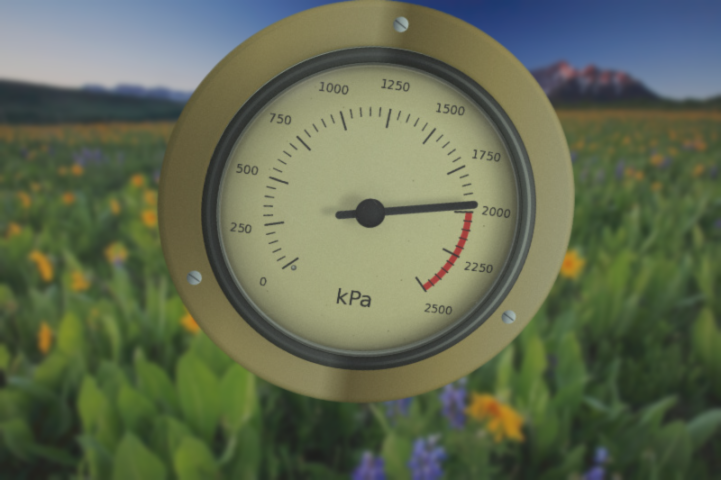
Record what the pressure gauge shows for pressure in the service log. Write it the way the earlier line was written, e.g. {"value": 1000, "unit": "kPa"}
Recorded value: {"value": 1950, "unit": "kPa"}
